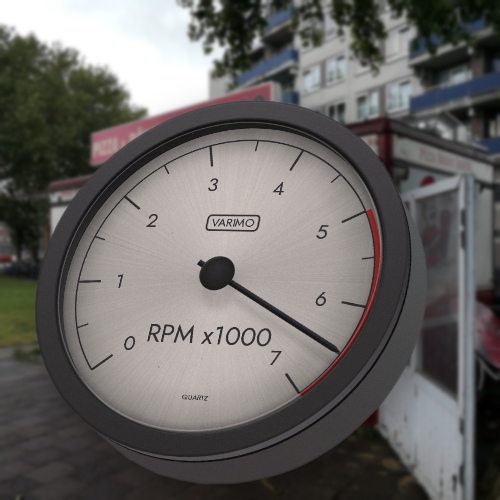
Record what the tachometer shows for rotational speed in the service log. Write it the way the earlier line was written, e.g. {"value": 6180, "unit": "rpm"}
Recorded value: {"value": 6500, "unit": "rpm"}
